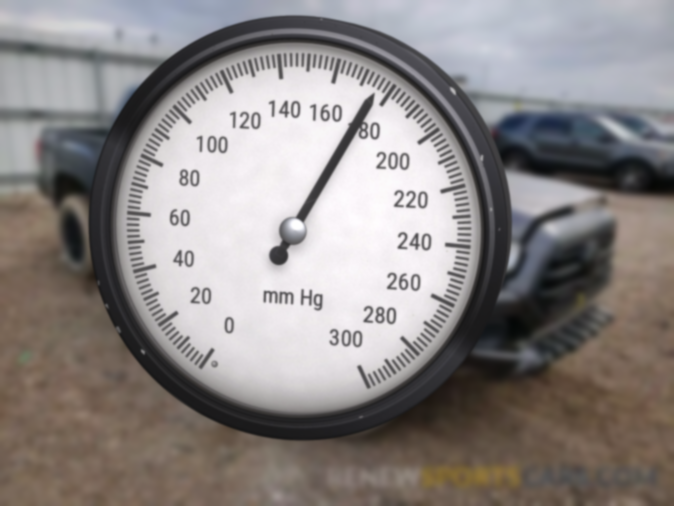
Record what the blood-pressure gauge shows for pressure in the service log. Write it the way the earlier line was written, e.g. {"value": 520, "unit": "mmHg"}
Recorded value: {"value": 176, "unit": "mmHg"}
